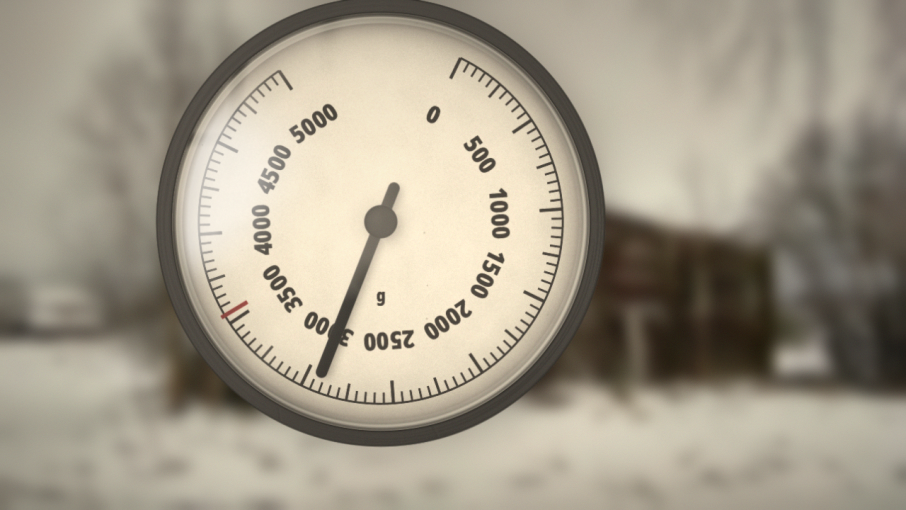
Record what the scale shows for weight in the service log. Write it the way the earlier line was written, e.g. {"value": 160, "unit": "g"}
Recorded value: {"value": 2925, "unit": "g"}
